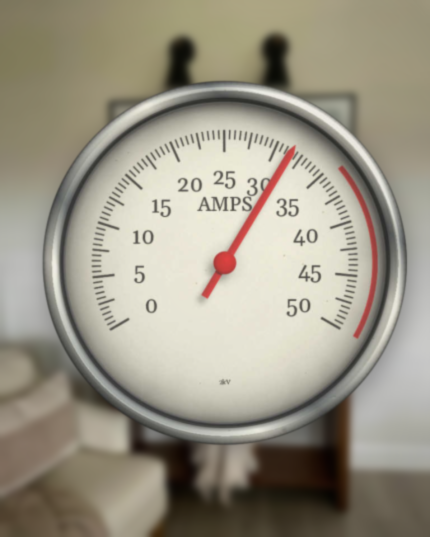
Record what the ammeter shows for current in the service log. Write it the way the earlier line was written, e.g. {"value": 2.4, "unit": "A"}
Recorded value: {"value": 31.5, "unit": "A"}
